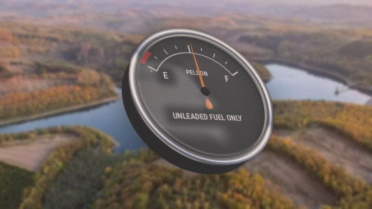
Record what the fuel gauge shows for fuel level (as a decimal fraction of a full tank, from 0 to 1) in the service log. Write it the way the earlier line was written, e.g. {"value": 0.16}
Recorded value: {"value": 0.5}
